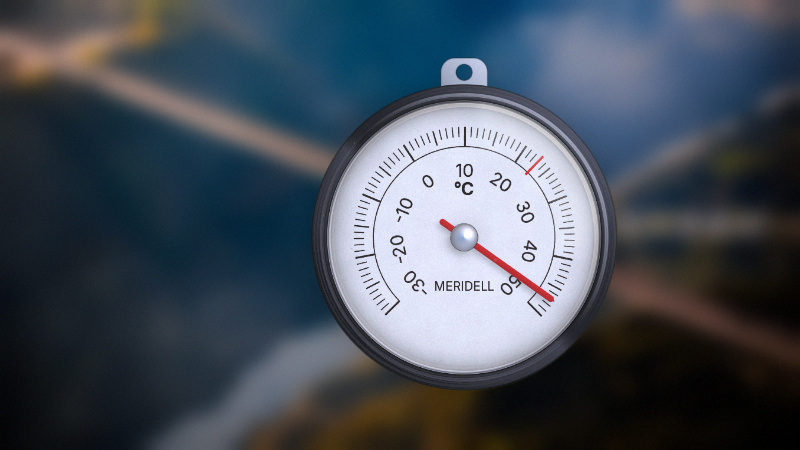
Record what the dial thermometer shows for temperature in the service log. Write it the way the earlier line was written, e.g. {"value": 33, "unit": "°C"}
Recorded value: {"value": 47, "unit": "°C"}
